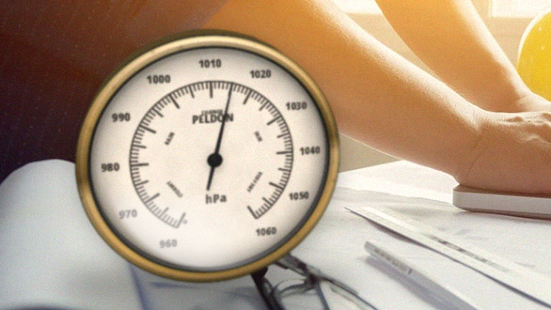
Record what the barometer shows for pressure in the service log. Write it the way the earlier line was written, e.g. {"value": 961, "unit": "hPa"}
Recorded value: {"value": 1015, "unit": "hPa"}
